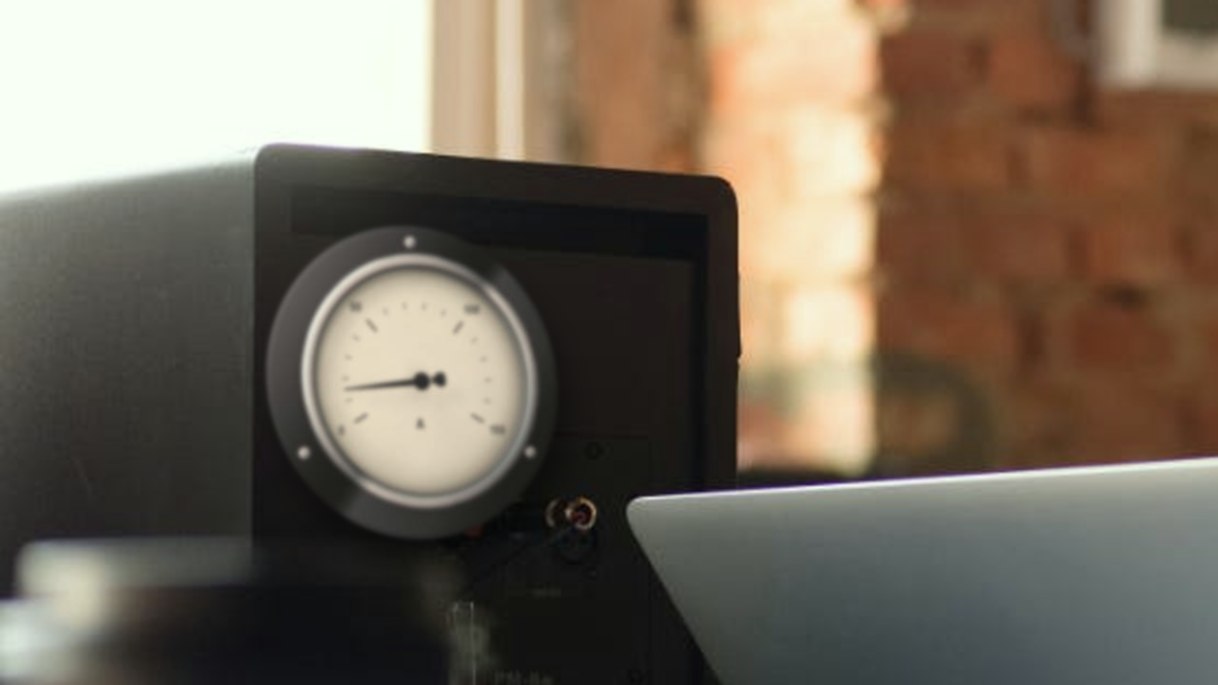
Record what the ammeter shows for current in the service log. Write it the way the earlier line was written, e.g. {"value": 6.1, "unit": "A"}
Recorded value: {"value": 15, "unit": "A"}
